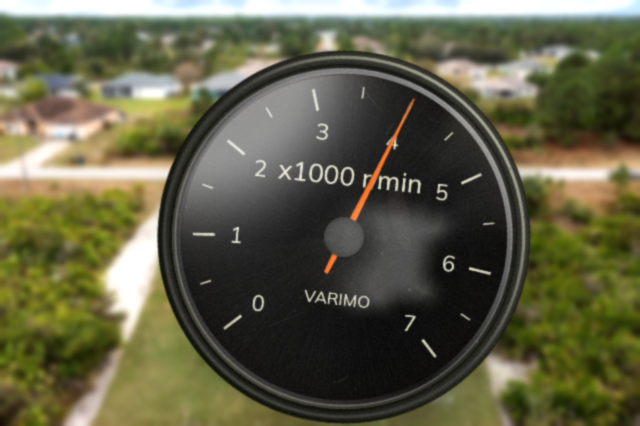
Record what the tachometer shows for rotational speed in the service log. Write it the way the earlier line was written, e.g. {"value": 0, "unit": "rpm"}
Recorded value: {"value": 4000, "unit": "rpm"}
